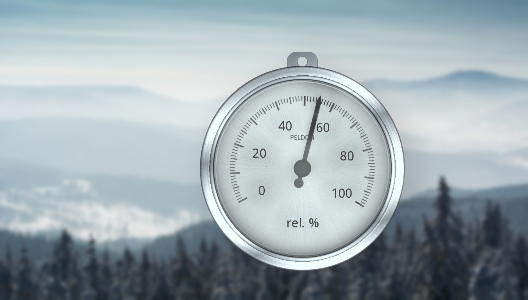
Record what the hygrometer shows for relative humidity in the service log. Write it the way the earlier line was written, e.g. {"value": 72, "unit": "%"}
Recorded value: {"value": 55, "unit": "%"}
